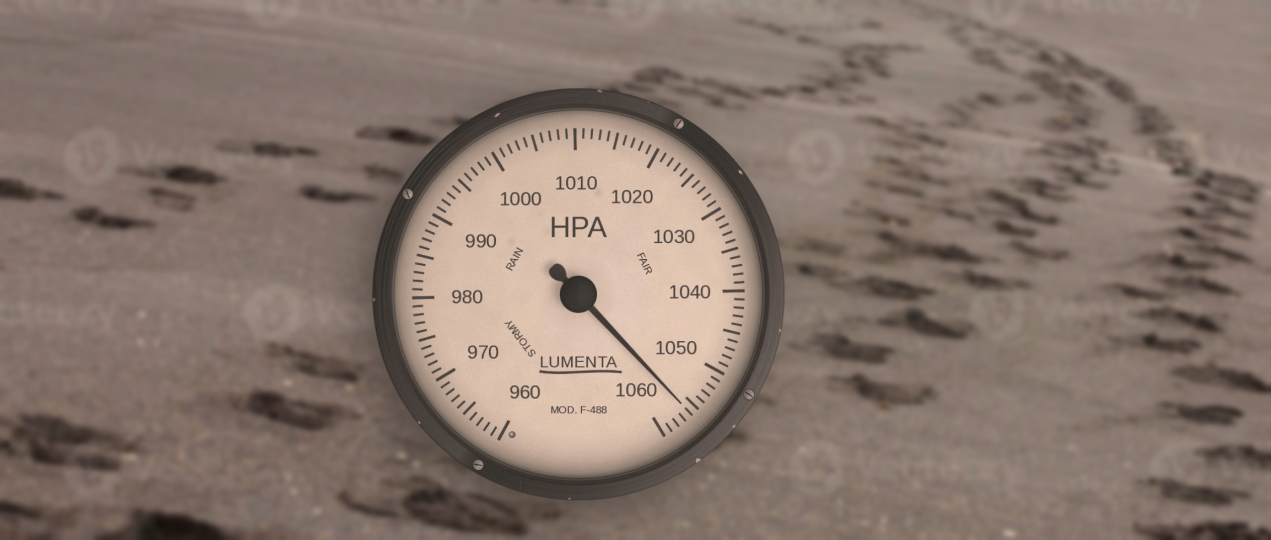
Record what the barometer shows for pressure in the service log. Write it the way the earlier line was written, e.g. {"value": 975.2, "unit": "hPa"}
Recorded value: {"value": 1056, "unit": "hPa"}
